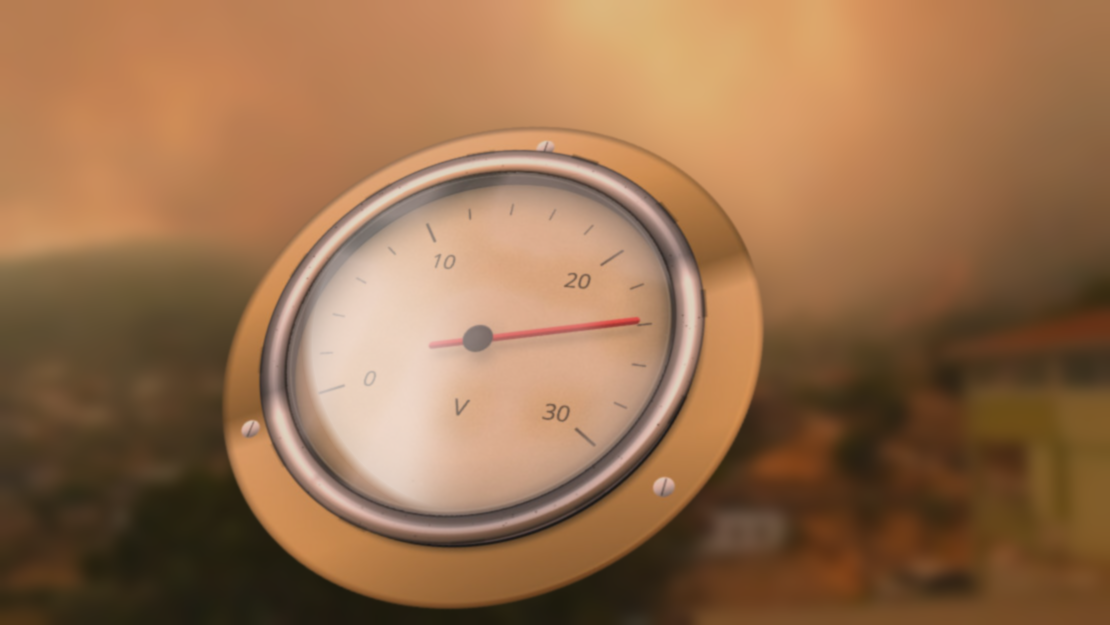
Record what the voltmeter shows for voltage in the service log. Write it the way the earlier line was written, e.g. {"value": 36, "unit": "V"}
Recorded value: {"value": 24, "unit": "V"}
